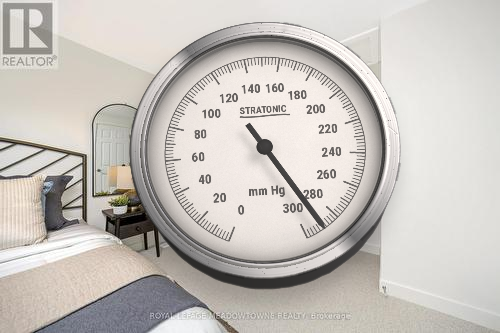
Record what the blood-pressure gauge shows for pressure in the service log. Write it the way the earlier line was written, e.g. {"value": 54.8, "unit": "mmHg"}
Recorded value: {"value": 290, "unit": "mmHg"}
